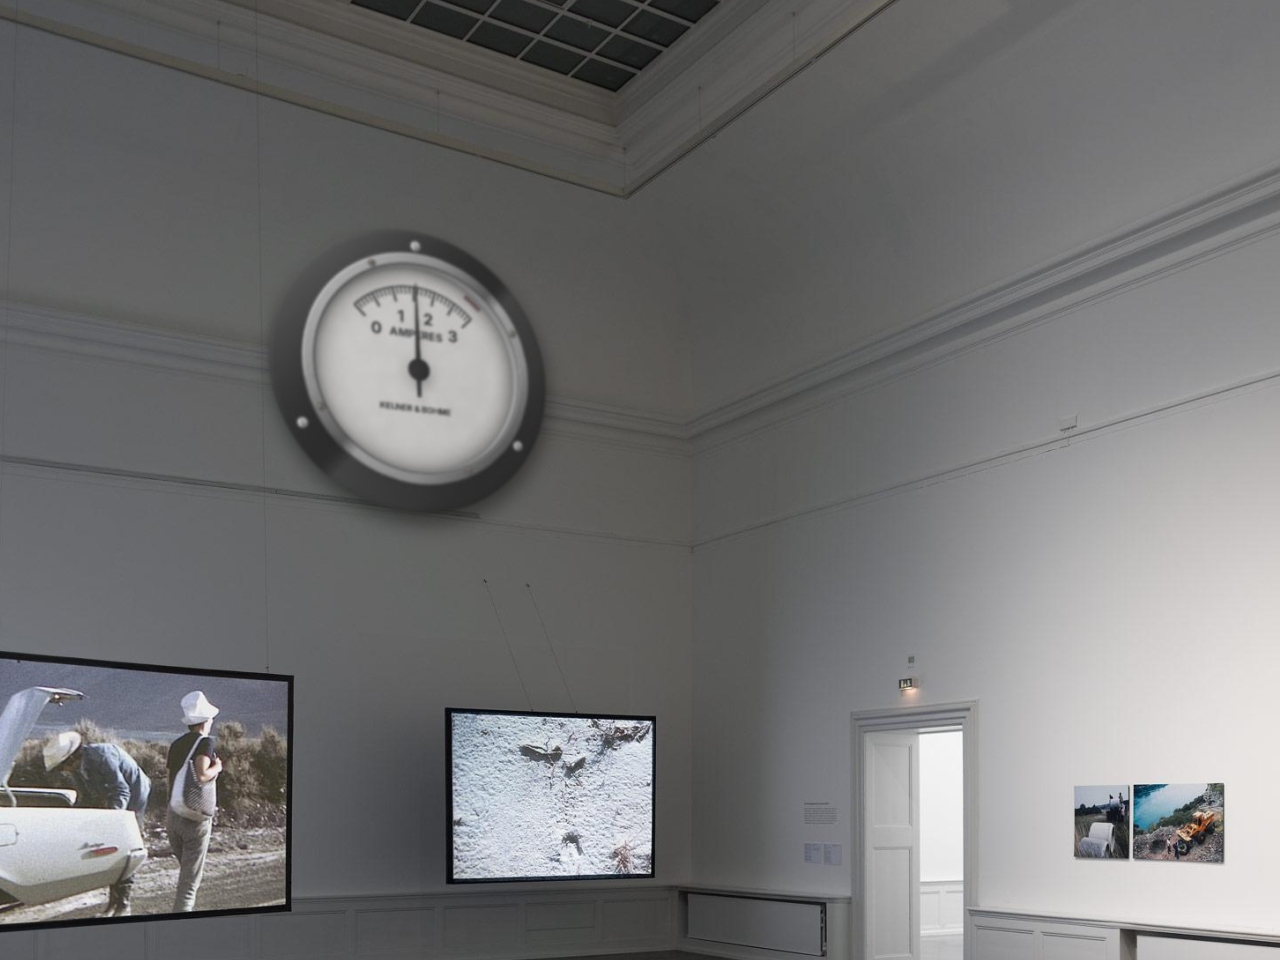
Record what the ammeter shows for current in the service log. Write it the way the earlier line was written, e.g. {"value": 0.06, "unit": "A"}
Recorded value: {"value": 1.5, "unit": "A"}
